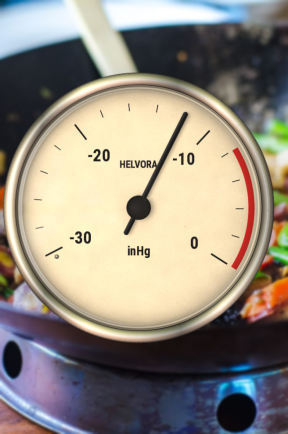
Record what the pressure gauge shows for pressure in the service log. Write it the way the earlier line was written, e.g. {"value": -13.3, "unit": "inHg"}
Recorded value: {"value": -12, "unit": "inHg"}
